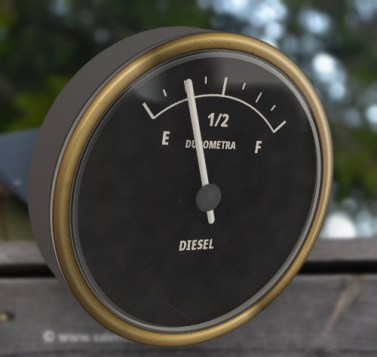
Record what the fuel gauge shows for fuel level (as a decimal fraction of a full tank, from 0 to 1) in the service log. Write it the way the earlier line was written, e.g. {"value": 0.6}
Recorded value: {"value": 0.25}
